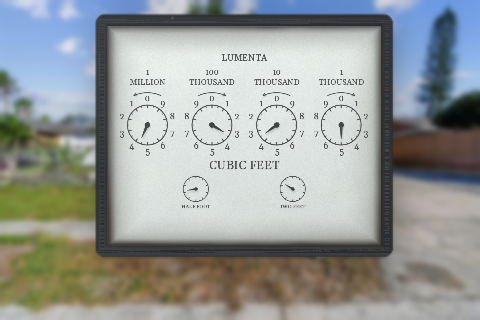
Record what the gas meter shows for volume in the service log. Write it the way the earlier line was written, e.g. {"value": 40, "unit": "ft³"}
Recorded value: {"value": 433500, "unit": "ft³"}
